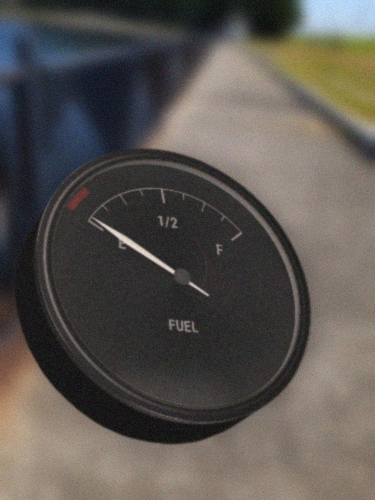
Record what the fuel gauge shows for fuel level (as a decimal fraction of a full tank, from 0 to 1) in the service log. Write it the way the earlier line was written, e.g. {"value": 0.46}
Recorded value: {"value": 0}
